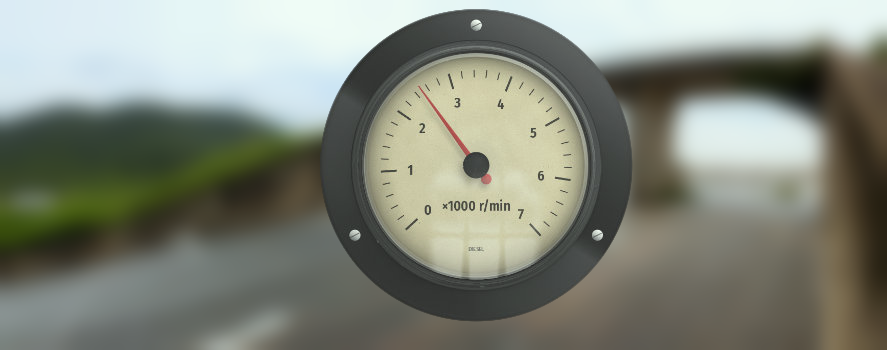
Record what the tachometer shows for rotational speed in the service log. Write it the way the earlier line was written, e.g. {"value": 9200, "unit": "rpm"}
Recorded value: {"value": 2500, "unit": "rpm"}
